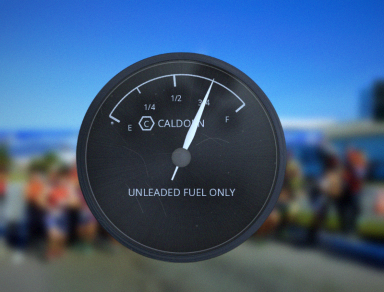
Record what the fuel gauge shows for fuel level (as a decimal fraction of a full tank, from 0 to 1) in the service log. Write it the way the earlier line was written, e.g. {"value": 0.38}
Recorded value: {"value": 0.75}
